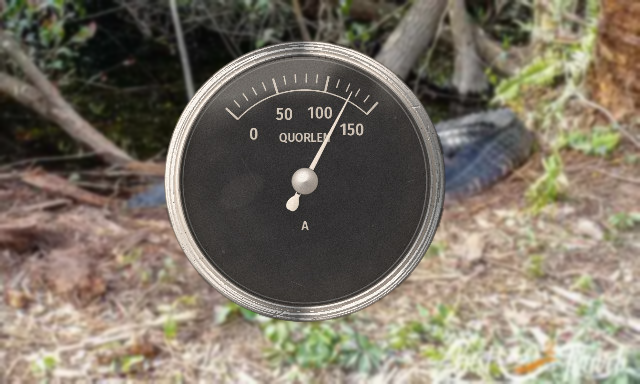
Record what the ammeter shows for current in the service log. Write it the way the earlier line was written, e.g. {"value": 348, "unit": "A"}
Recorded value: {"value": 125, "unit": "A"}
